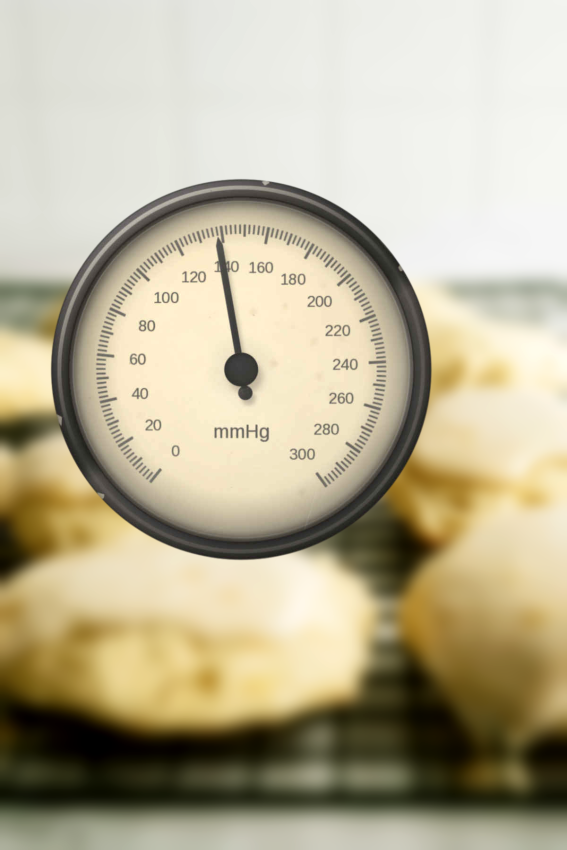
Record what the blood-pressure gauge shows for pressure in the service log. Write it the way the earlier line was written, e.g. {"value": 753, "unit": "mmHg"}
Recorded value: {"value": 138, "unit": "mmHg"}
